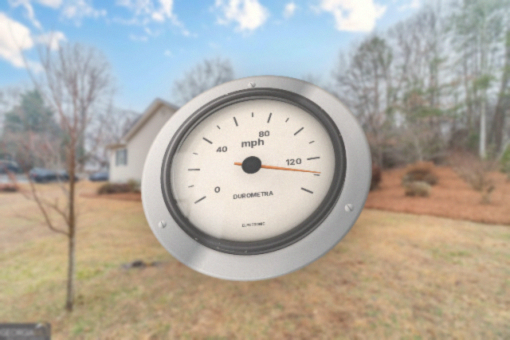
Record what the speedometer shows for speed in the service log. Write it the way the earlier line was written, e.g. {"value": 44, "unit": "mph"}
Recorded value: {"value": 130, "unit": "mph"}
